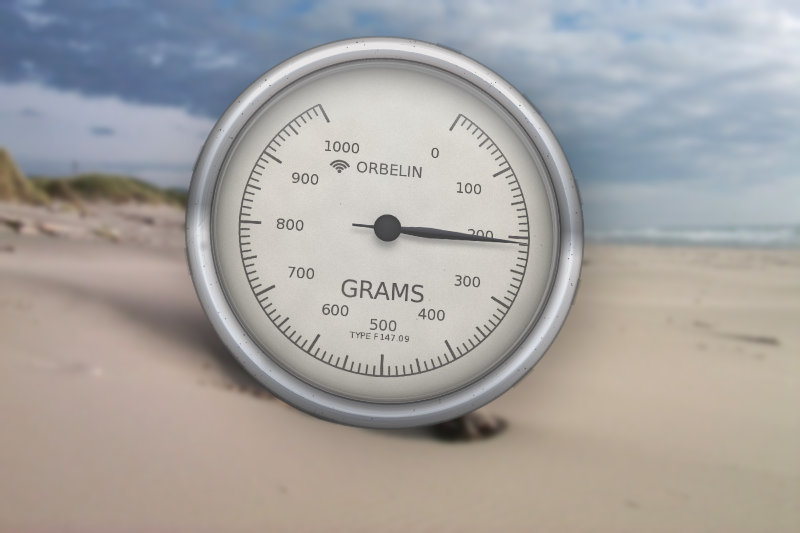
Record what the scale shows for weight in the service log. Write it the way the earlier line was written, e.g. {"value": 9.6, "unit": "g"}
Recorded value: {"value": 210, "unit": "g"}
